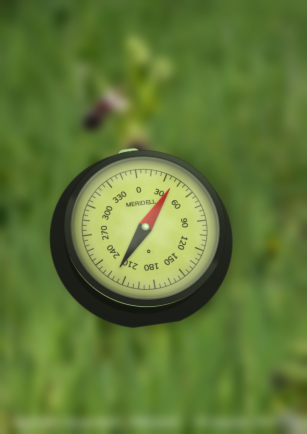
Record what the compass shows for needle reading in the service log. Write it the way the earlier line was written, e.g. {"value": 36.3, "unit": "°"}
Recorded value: {"value": 40, "unit": "°"}
